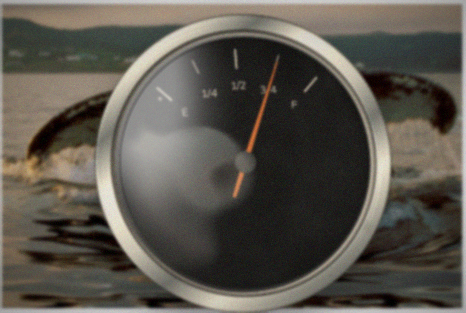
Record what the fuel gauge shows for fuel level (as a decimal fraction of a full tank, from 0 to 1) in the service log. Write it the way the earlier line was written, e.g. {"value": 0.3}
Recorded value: {"value": 0.75}
